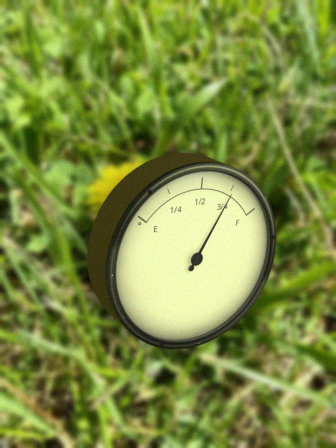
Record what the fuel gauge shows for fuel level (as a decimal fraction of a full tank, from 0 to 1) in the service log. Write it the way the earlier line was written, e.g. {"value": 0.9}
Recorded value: {"value": 0.75}
